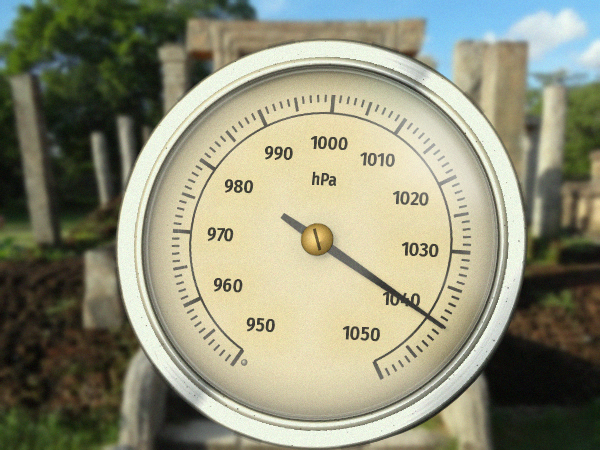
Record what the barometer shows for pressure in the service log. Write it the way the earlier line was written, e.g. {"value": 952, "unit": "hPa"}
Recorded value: {"value": 1040, "unit": "hPa"}
